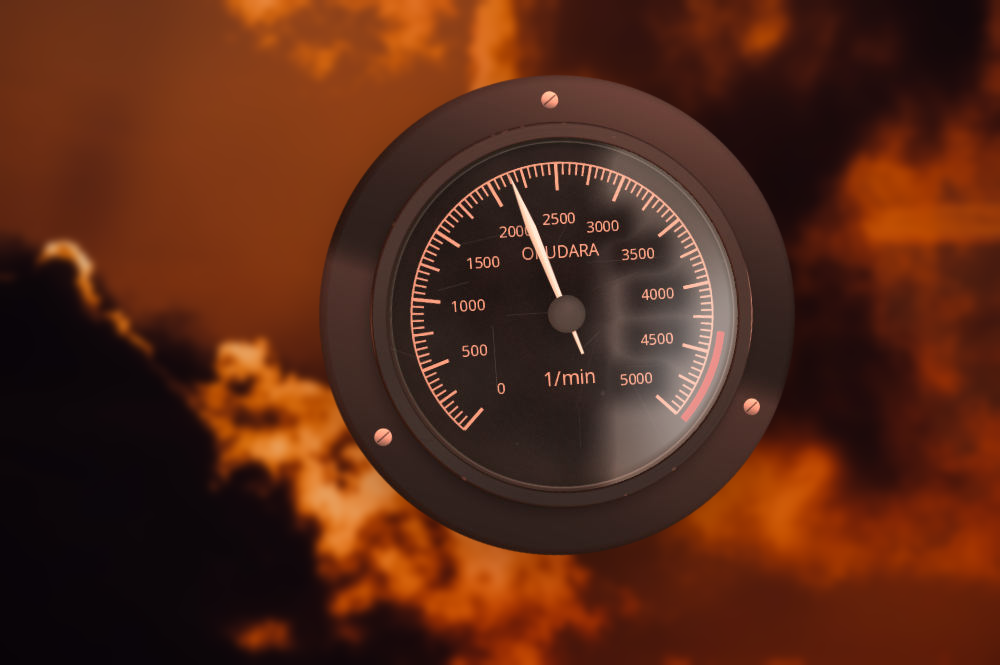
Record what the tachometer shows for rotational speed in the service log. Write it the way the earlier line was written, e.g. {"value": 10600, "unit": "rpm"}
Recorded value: {"value": 2150, "unit": "rpm"}
